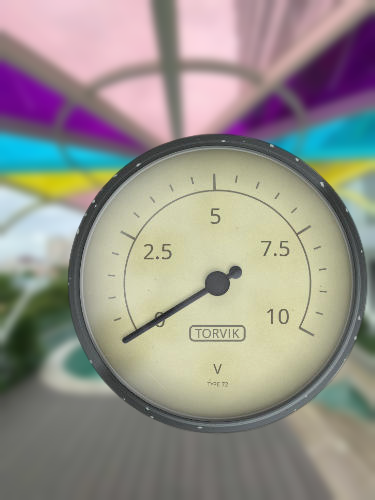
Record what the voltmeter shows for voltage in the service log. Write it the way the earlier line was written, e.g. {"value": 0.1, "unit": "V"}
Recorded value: {"value": 0, "unit": "V"}
